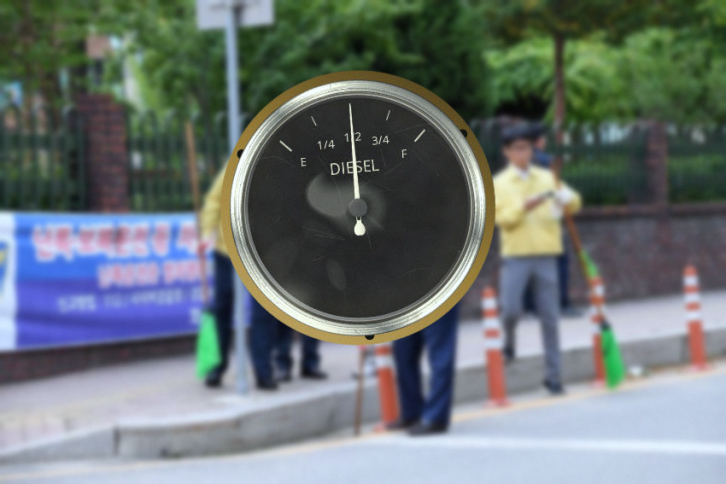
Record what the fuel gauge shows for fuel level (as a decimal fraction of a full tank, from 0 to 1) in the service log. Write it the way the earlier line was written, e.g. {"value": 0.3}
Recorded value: {"value": 0.5}
